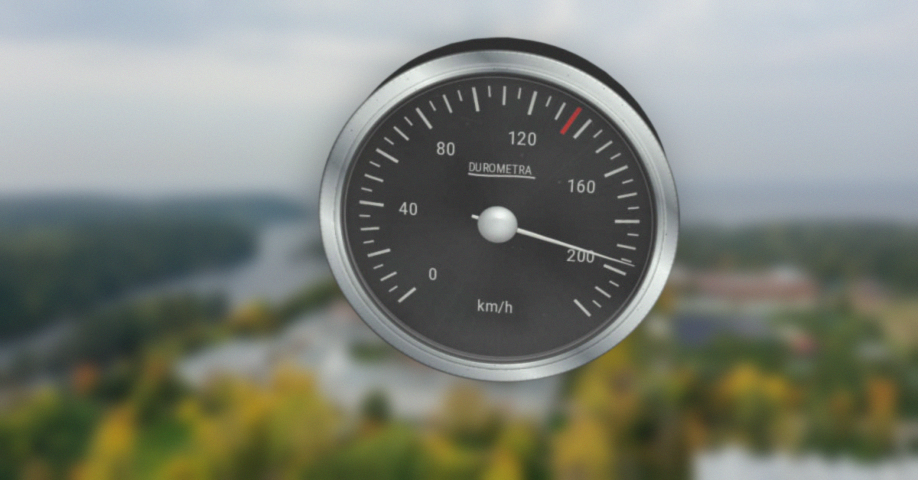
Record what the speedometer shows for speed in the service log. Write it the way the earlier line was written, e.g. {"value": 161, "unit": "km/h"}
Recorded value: {"value": 195, "unit": "km/h"}
